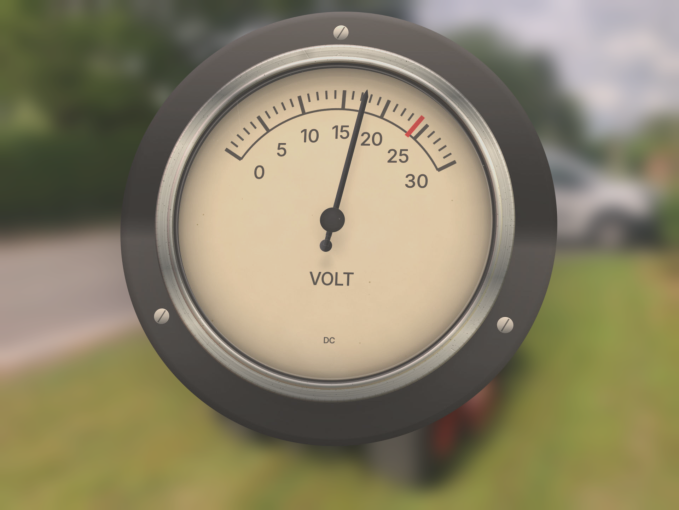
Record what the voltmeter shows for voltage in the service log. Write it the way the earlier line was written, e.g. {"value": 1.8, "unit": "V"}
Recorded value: {"value": 17.5, "unit": "V"}
